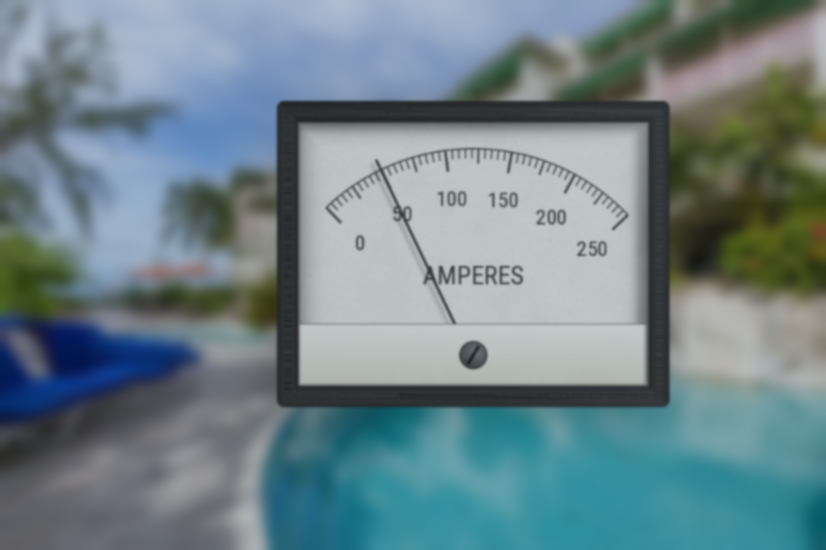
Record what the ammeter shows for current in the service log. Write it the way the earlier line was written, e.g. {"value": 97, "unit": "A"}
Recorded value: {"value": 50, "unit": "A"}
